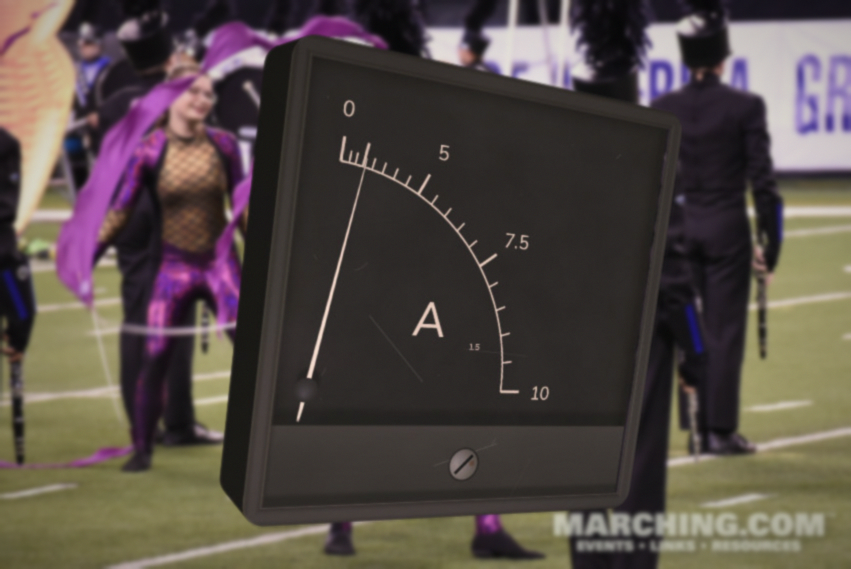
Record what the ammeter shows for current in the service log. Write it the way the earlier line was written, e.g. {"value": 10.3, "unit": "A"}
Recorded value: {"value": 2.5, "unit": "A"}
